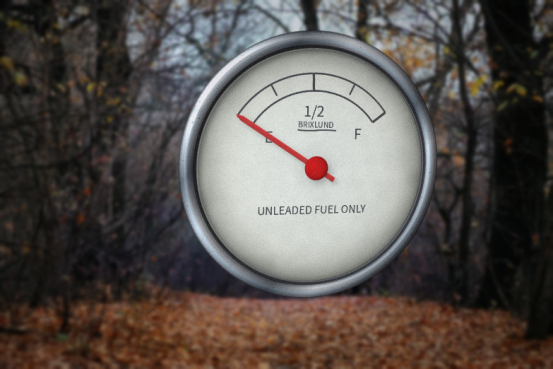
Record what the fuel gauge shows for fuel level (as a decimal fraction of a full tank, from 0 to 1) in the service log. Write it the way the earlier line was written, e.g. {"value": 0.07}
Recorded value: {"value": 0}
